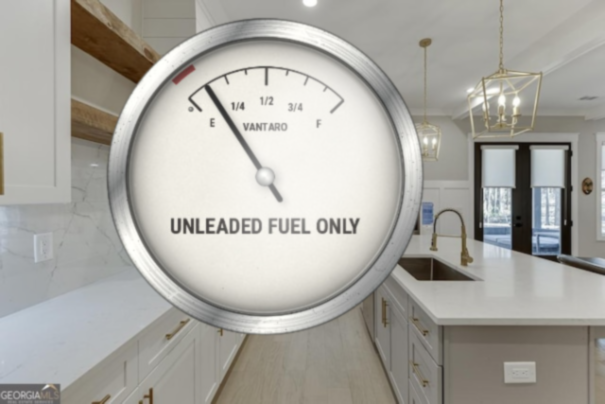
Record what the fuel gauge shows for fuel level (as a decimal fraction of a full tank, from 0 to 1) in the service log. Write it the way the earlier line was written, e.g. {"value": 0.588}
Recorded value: {"value": 0.125}
